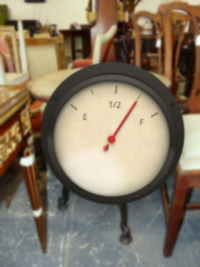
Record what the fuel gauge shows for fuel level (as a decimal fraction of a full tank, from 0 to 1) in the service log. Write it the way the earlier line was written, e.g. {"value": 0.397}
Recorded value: {"value": 0.75}
